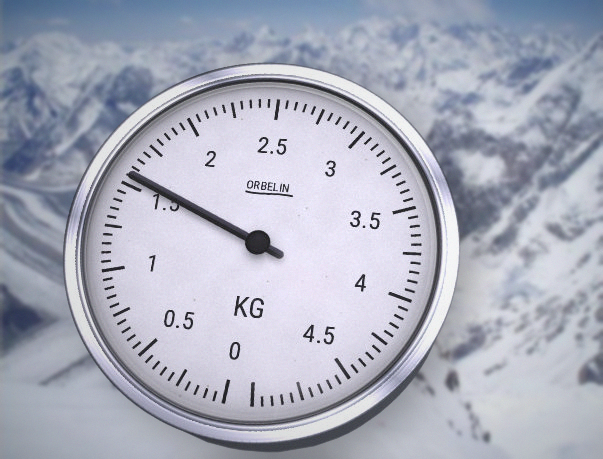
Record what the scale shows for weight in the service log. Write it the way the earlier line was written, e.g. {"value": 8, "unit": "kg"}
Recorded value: {"value": 1.55, "unit": "kg"}
